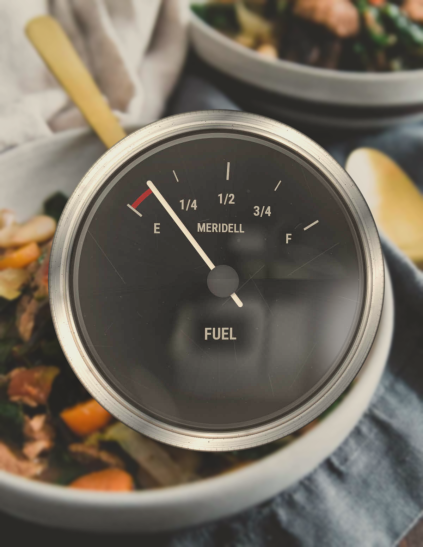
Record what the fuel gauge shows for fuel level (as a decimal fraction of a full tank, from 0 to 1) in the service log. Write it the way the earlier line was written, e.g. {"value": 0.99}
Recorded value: {"value": 0.125}
